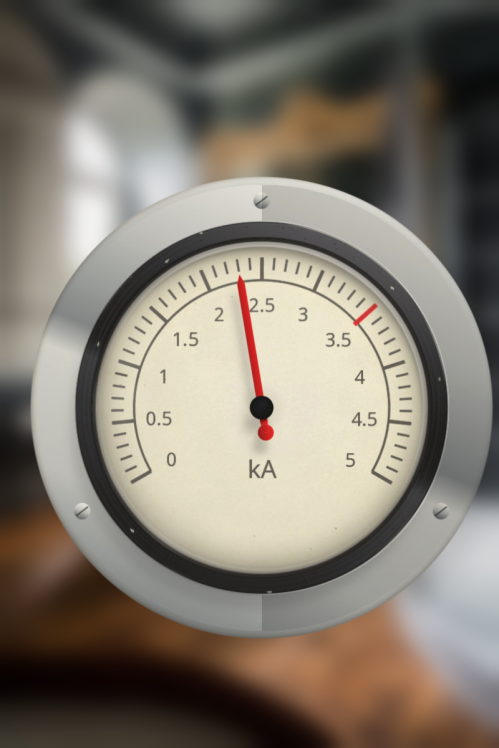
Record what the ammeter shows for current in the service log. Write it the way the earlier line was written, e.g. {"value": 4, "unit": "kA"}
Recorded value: {"value": 2.3, "unit": "kA"}
